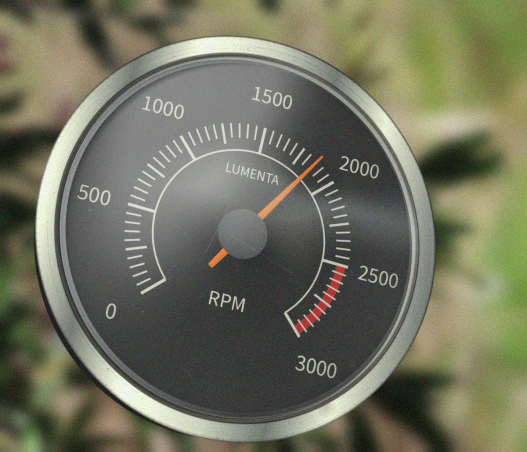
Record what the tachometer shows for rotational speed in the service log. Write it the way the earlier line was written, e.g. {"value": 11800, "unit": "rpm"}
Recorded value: {"value": 1850, "unit": "rpm"}
